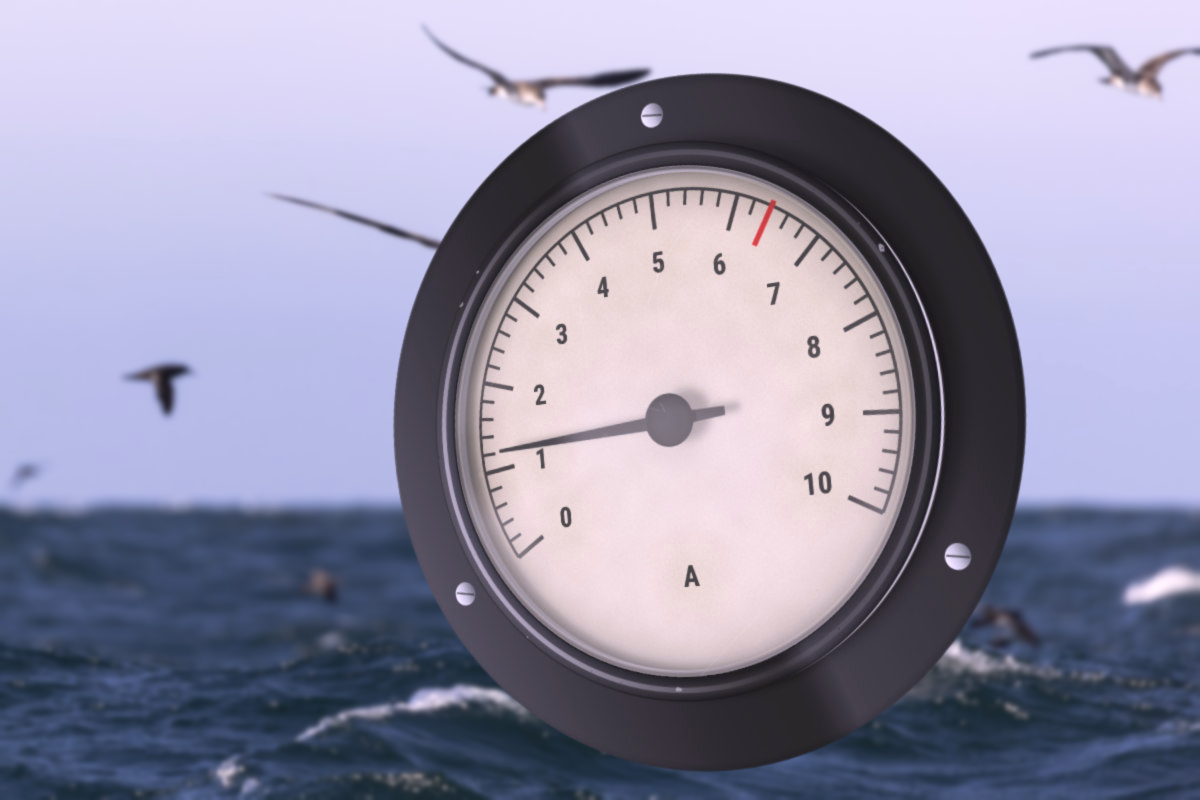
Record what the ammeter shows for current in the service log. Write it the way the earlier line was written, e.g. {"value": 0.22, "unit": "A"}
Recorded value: {"value": 1.2, "unit": "A"}
